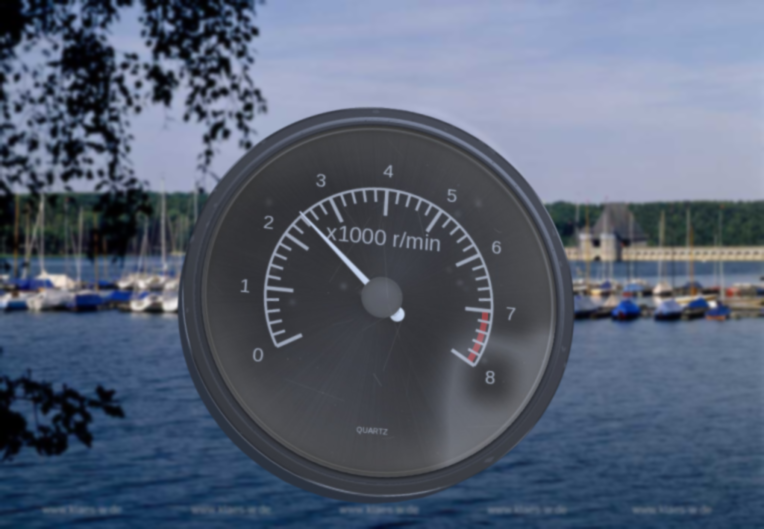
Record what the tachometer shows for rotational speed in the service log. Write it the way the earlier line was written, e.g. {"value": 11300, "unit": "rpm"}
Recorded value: {"value": 2400, "unit": "rpm"}
